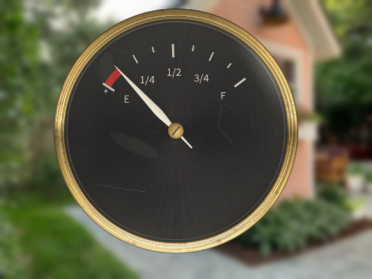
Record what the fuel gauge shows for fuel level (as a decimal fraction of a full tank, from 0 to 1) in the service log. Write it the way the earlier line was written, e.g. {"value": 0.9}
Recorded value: {"value": 0.125}
